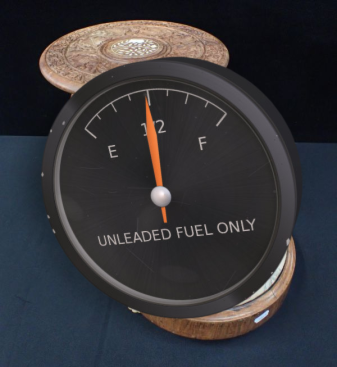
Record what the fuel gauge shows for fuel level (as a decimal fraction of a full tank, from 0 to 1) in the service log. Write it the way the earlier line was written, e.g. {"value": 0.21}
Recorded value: {"value": 0.5}
